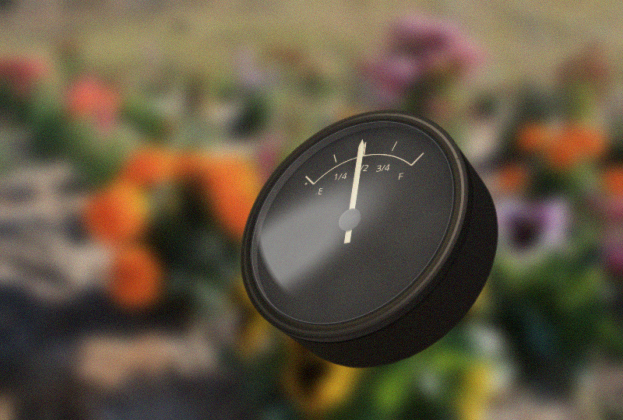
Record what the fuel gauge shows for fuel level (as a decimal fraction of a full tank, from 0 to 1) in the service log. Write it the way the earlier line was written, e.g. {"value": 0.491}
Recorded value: {"value": 0.5}
